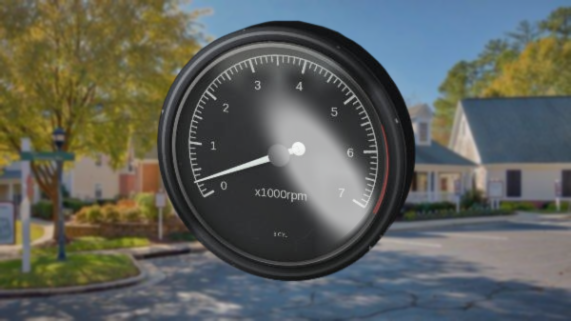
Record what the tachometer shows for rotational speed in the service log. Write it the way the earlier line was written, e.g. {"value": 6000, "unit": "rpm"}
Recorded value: {"value": 300, "unit": "rpm"}
